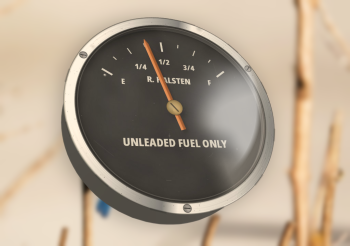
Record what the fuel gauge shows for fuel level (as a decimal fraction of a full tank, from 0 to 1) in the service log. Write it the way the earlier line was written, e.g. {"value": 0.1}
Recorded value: {"value": 0.375}
